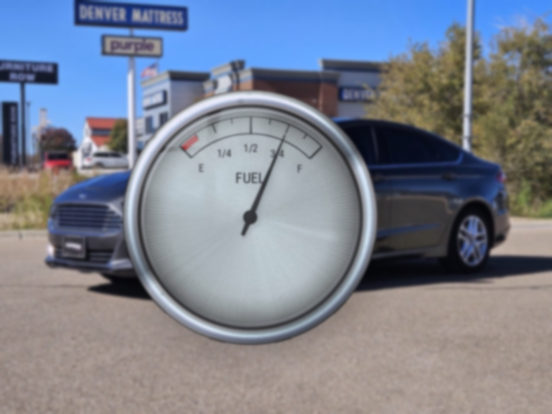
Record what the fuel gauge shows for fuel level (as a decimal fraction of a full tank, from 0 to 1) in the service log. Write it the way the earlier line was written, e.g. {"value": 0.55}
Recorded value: {"value": 0.75}
